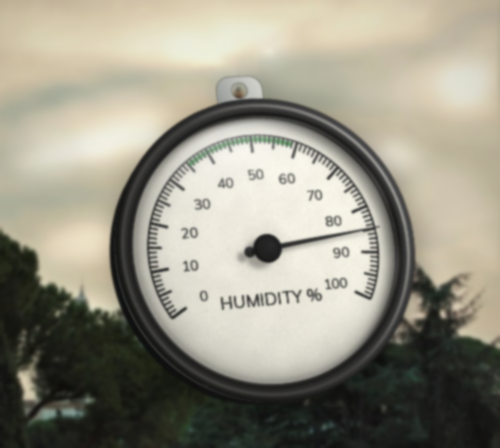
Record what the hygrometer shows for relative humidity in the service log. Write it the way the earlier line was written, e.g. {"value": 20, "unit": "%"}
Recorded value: {"value": 85, "unit": "%"}
